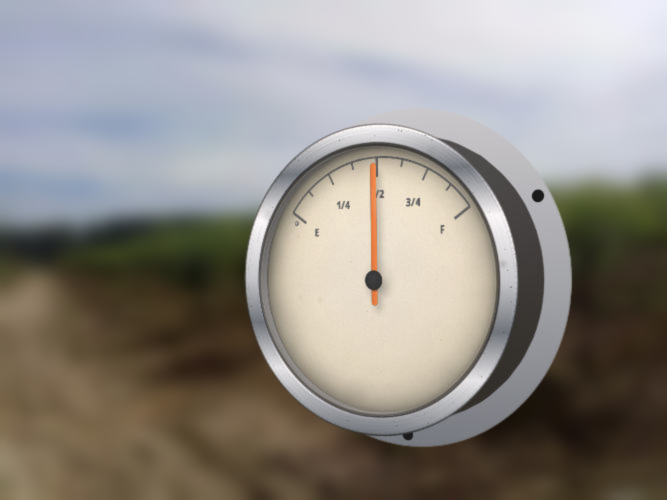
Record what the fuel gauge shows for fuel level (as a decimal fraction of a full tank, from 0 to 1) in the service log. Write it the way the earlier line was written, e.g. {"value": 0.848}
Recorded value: {"value": 0.5}
